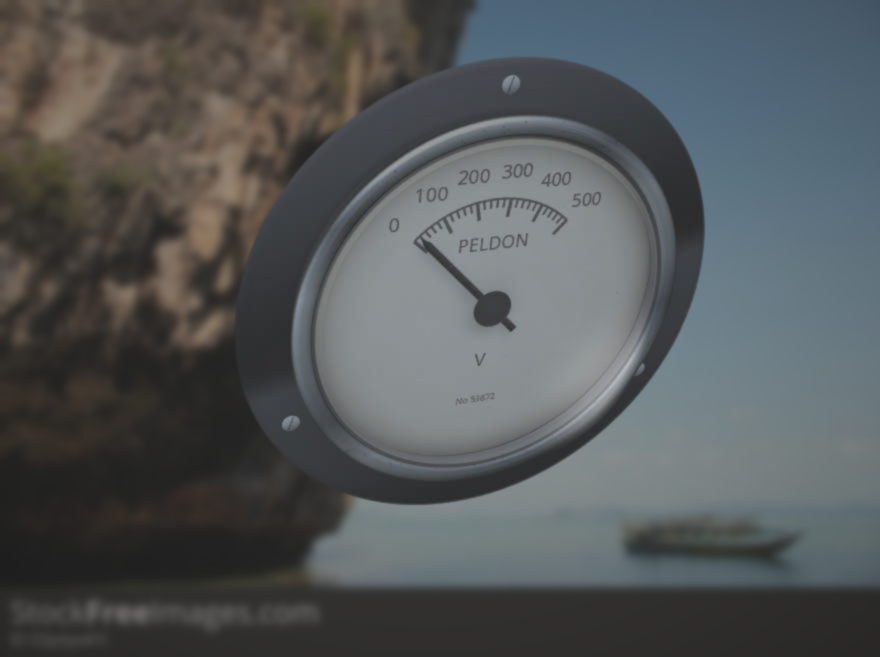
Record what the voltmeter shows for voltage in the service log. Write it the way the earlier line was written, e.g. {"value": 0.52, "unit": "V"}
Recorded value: {"value": 20, "unit": "V"}
